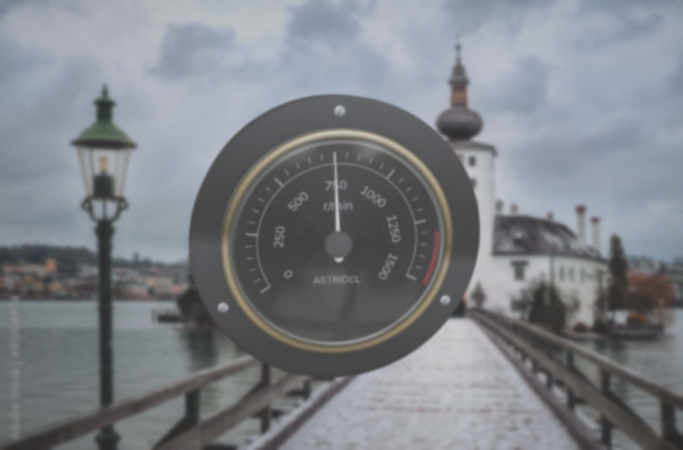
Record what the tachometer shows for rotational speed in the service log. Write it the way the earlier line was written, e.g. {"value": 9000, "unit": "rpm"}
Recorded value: {"value": 750, "unit": "rpm"}
